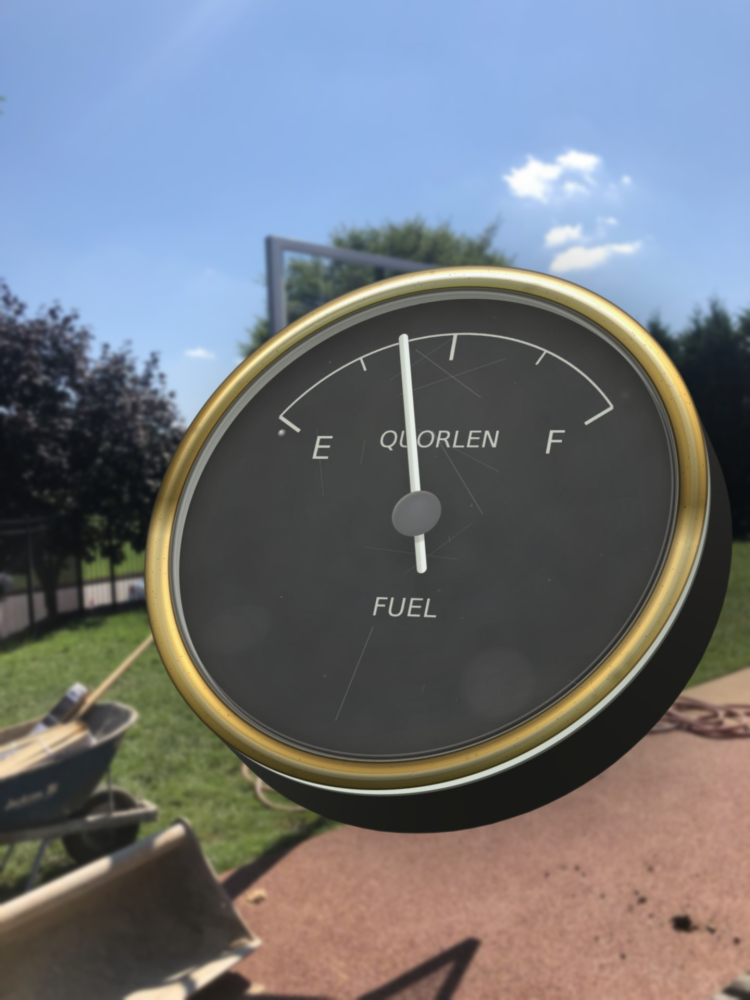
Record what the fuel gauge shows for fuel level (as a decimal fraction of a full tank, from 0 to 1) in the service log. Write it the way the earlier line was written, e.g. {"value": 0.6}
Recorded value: {"value": 0.375}
